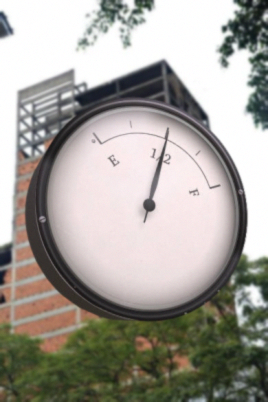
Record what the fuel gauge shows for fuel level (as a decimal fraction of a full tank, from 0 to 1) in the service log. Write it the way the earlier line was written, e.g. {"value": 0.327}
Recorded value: {"value": 0.5}
